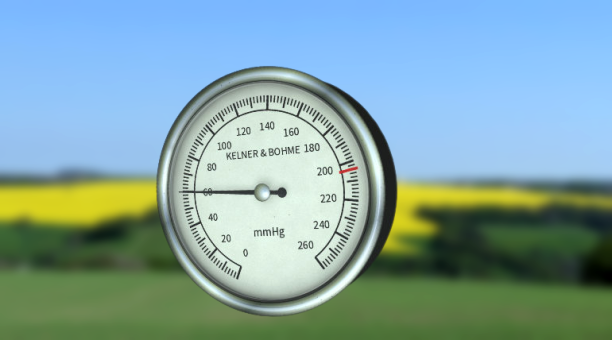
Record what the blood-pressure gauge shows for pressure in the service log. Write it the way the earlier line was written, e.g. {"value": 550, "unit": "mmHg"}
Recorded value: {"value": 60, "unit": "mmHg"}
